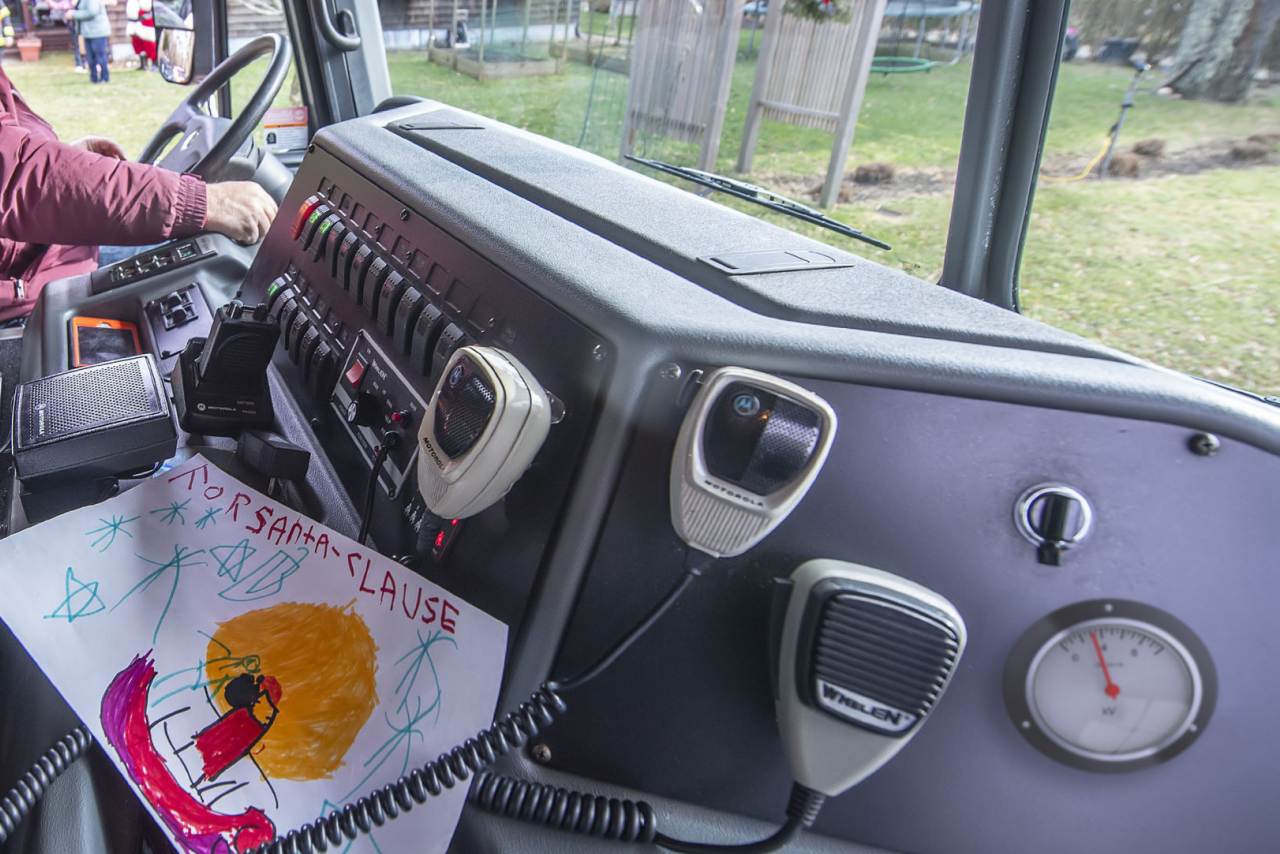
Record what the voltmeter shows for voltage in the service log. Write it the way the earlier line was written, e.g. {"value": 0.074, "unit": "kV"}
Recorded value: {"value": 3, "unit": "kV"}
